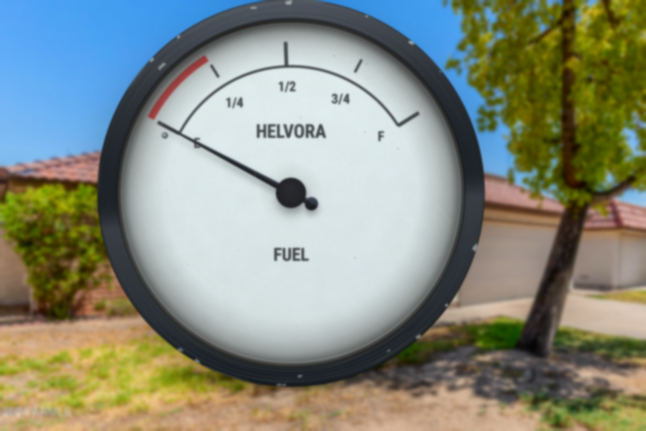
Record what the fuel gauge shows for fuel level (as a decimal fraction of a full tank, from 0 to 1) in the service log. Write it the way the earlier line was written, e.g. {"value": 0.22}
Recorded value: {"value": 0}
